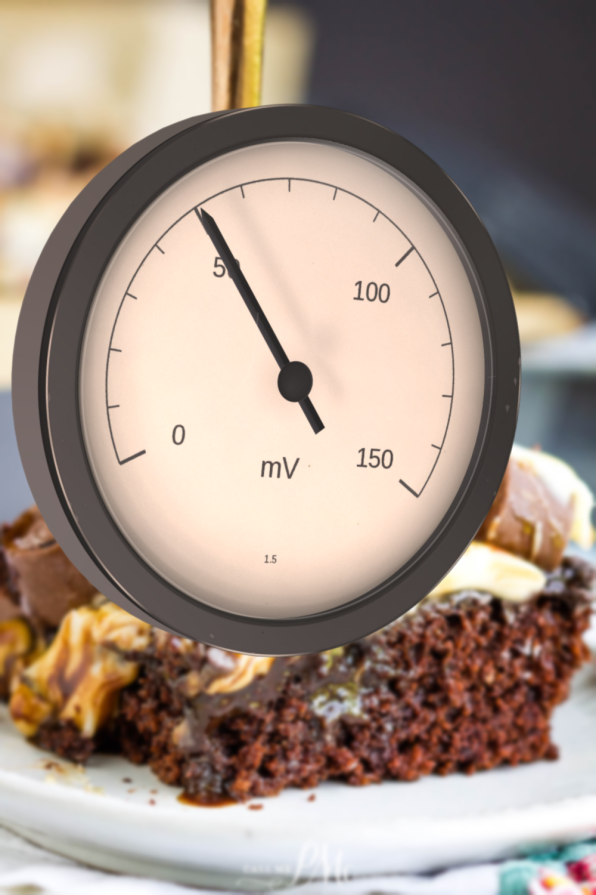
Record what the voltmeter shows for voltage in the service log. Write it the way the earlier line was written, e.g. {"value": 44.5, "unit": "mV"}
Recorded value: {"value": 50, "unit": "mV"}
